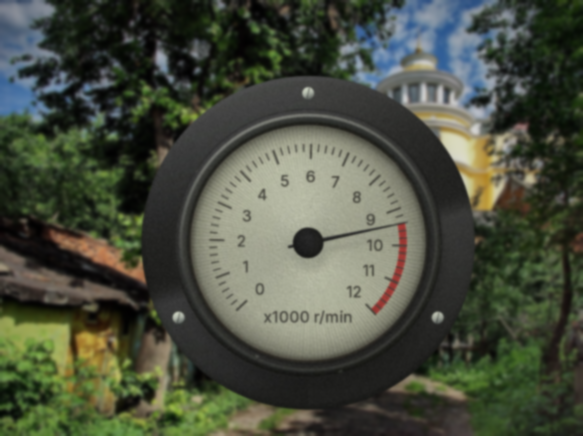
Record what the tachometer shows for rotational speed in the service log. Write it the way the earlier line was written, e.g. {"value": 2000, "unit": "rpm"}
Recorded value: {"value": 9400, "unit": "rpm"}
